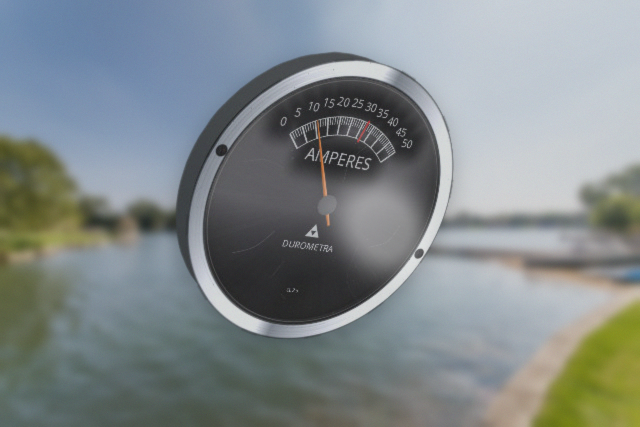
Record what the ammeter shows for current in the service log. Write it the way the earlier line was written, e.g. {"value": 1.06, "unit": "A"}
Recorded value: {"value": 10, "unit": "A"}
